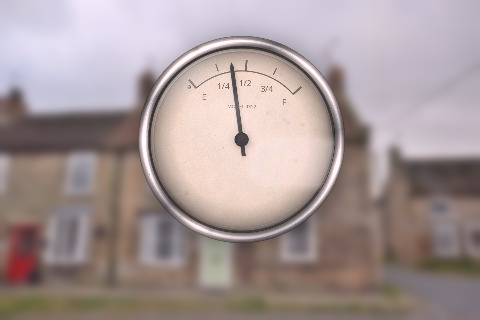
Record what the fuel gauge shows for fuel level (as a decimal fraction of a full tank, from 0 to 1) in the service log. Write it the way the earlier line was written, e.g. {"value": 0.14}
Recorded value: {"value": 0.375}
